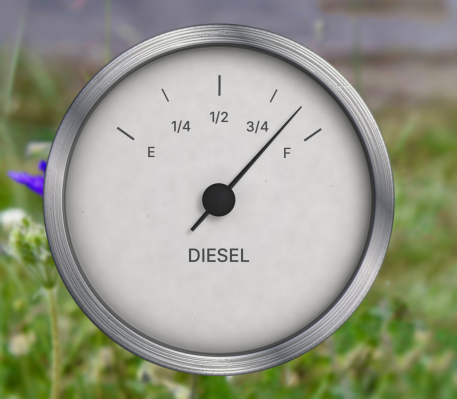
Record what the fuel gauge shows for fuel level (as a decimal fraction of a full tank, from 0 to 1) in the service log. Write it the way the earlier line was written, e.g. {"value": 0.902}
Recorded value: {"value": 0.875}
